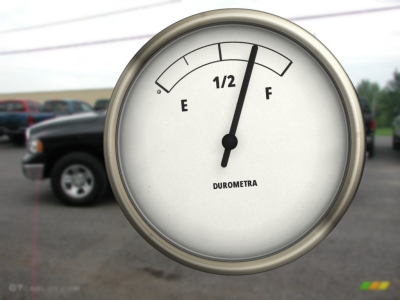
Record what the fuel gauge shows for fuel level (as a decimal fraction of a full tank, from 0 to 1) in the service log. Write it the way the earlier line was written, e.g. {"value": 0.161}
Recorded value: {"value": 0.75}
